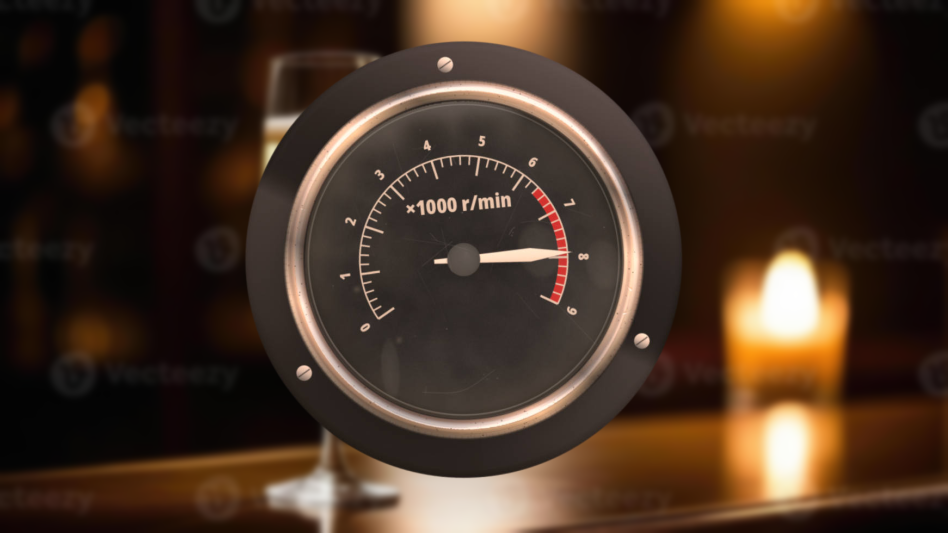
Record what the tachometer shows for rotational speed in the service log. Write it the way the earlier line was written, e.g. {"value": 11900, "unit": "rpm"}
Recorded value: {"value": 7900, "unit": "rpm"}
